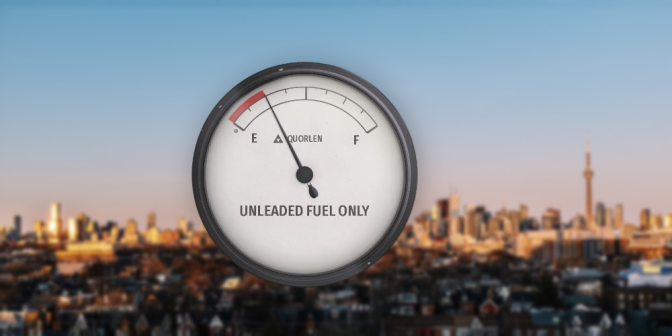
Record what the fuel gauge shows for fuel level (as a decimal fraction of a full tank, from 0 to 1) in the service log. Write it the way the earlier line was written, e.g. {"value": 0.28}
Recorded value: {"value": 0.25}
